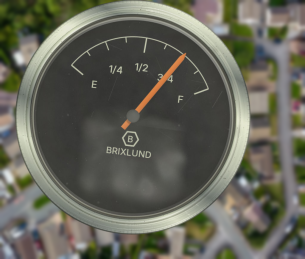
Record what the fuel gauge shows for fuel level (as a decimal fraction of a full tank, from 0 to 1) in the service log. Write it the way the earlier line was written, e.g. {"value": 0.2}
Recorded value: {"value": 0.75}
